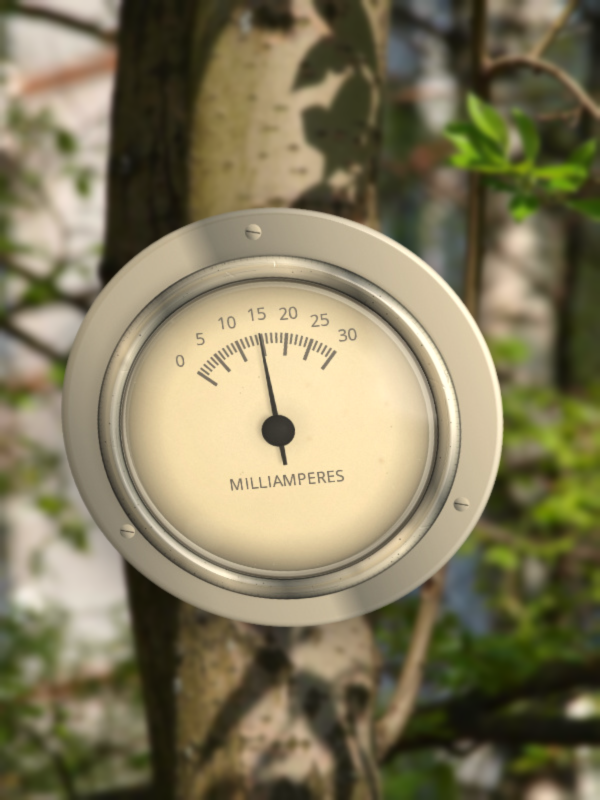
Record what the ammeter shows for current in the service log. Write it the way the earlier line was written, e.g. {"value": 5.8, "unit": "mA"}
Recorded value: {"value": 15, "unit": "mA"}
